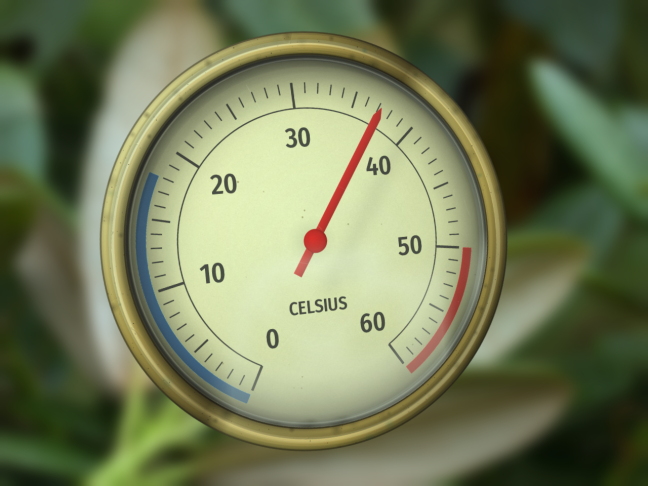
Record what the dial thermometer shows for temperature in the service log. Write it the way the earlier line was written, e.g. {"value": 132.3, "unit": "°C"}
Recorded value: {"value": 37, "unit": "°C"}
